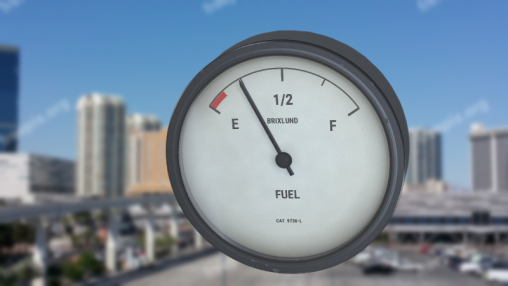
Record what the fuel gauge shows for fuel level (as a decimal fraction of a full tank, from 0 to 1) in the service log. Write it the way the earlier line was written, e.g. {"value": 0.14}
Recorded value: {"value": 0.25}
